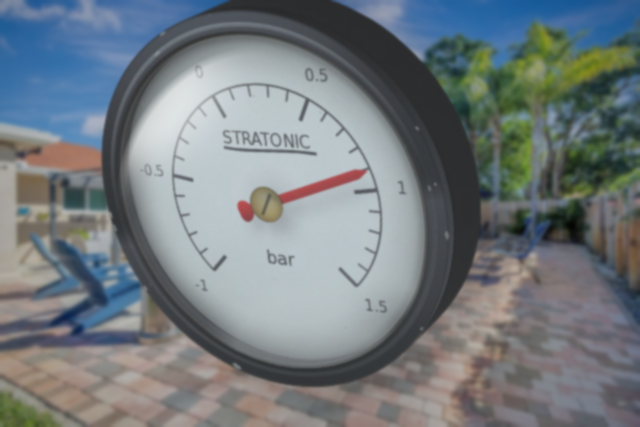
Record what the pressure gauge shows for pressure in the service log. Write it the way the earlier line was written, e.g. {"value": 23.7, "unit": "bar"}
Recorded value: {"value": 0.9, "unit": "bar"}
